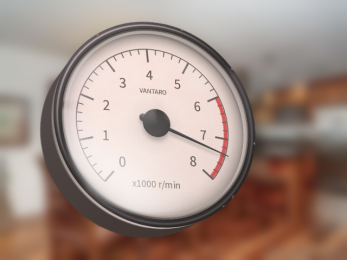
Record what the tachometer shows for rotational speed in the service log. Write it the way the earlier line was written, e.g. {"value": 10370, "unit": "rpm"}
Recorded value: {"value": 7400, "unit": "rpm"}
